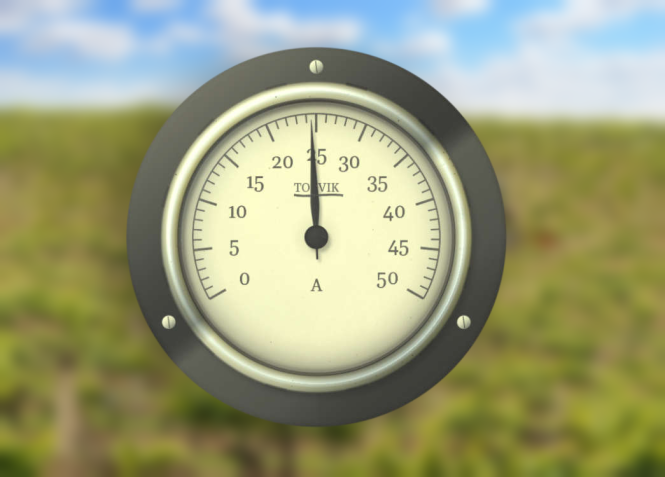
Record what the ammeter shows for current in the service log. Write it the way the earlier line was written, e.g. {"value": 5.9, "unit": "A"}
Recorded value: {"value": 24.5, "unit": "A"}
